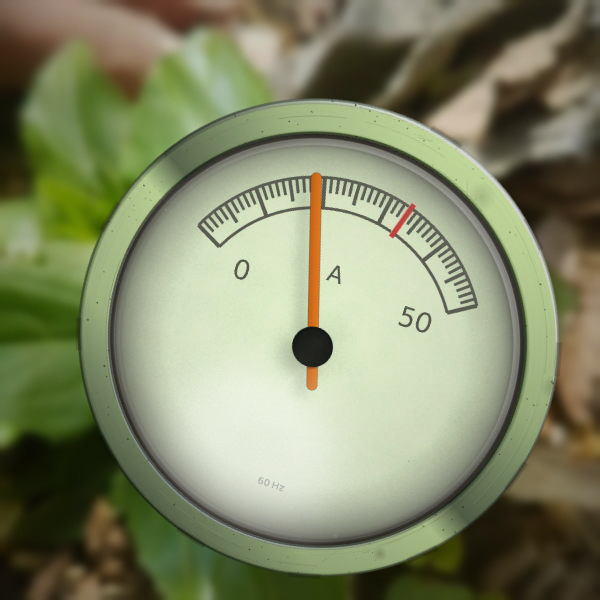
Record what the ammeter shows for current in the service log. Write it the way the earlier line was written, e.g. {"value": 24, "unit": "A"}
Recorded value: {"value": 19, "unit": "A"}
